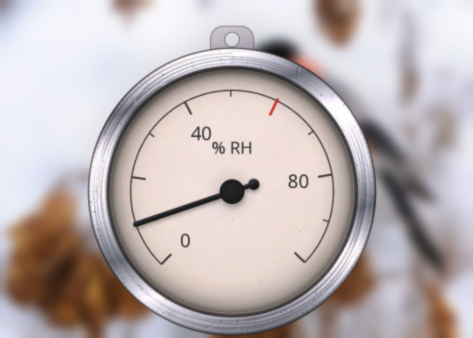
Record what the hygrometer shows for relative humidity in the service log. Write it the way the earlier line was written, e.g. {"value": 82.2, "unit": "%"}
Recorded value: {"value": 10, "unit": "%"}
